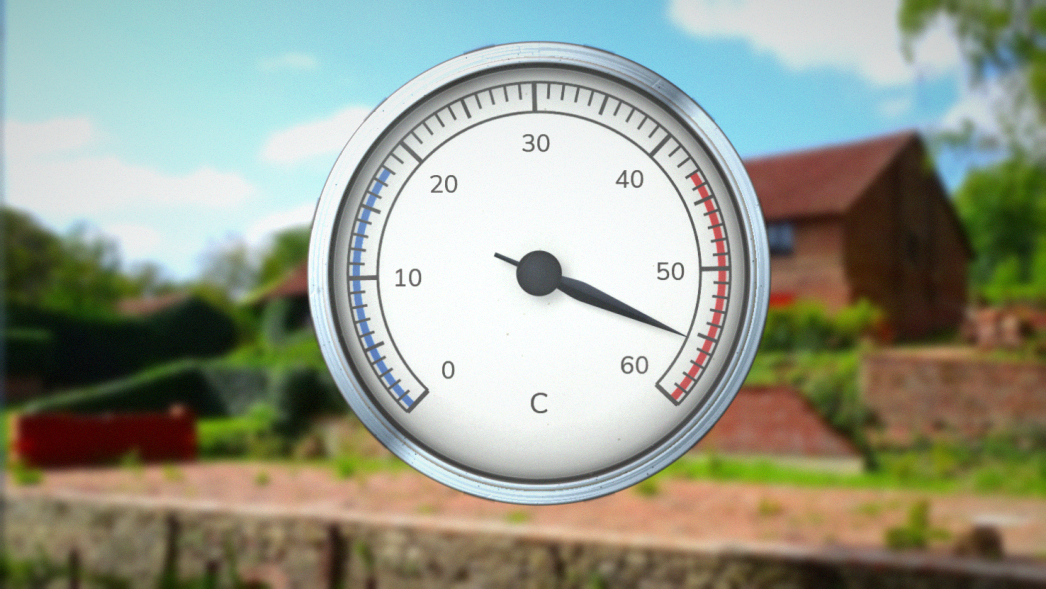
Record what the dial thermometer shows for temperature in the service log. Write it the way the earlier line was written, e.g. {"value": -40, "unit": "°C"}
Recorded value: {"value": 55.5, "unit": "°C"}
